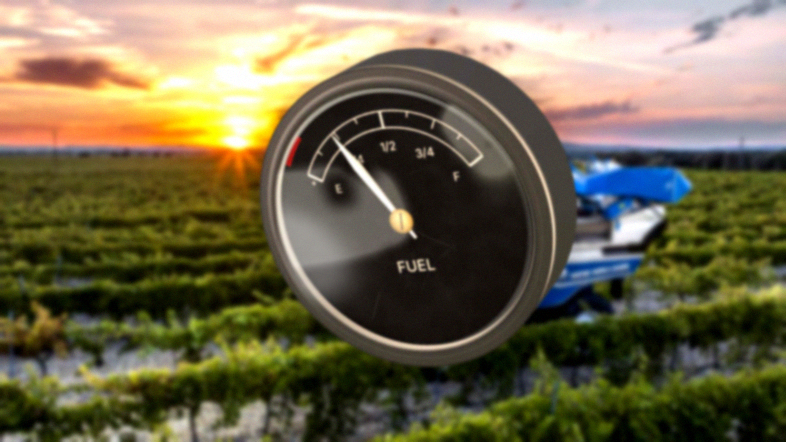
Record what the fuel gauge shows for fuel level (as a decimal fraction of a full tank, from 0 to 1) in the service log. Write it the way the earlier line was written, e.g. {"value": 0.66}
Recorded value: {"value": 0.25}
